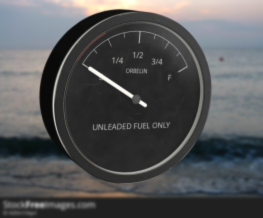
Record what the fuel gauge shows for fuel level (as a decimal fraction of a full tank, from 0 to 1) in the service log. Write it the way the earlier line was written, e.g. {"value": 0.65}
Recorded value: {"value": 0}
